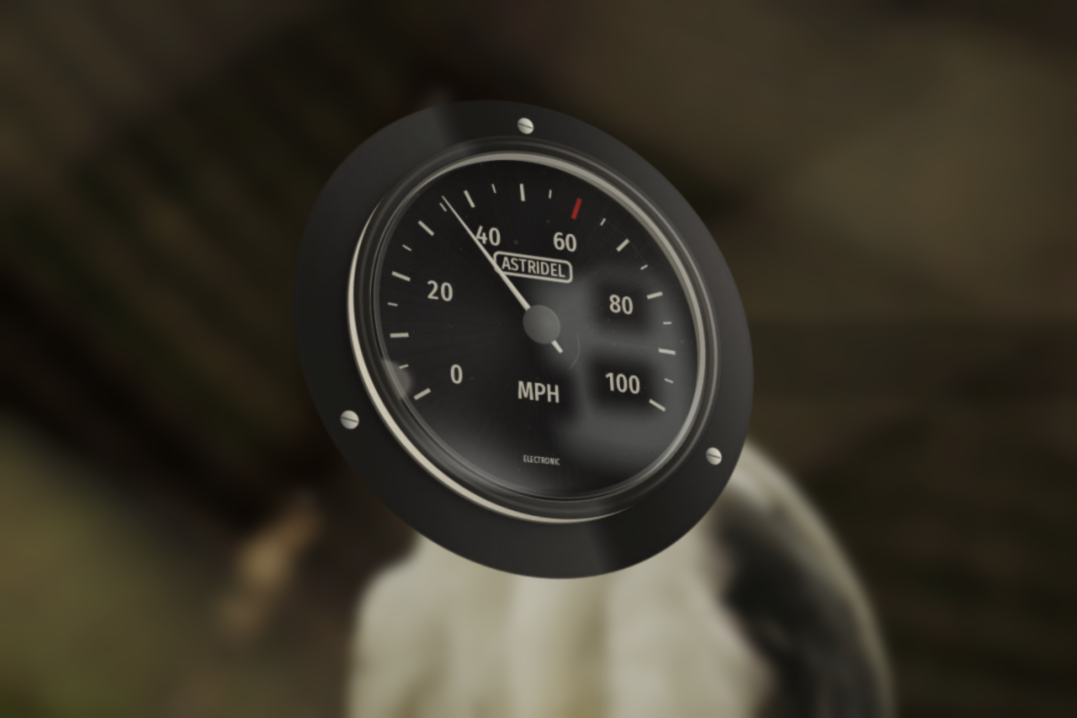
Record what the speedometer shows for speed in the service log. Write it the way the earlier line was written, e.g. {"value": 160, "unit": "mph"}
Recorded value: {"value": 35, "unit": "mph"}
